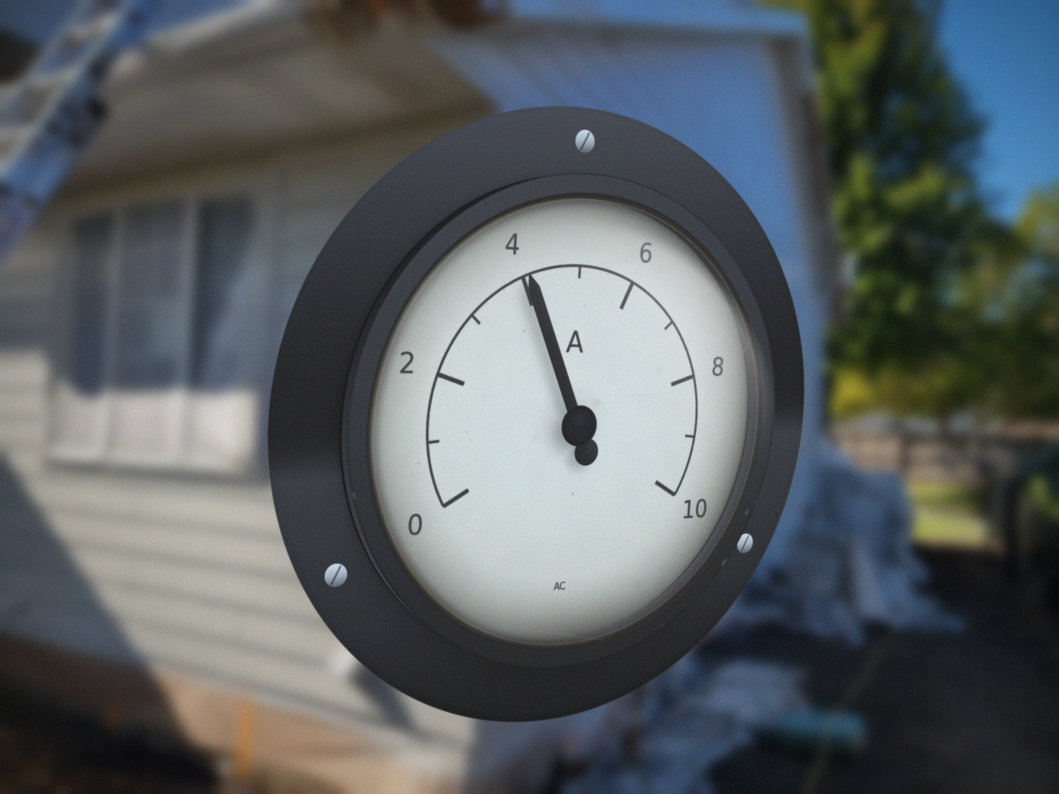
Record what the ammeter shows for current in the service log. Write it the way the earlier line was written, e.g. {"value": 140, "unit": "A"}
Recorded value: {"value": 4, "unit": "A"}
